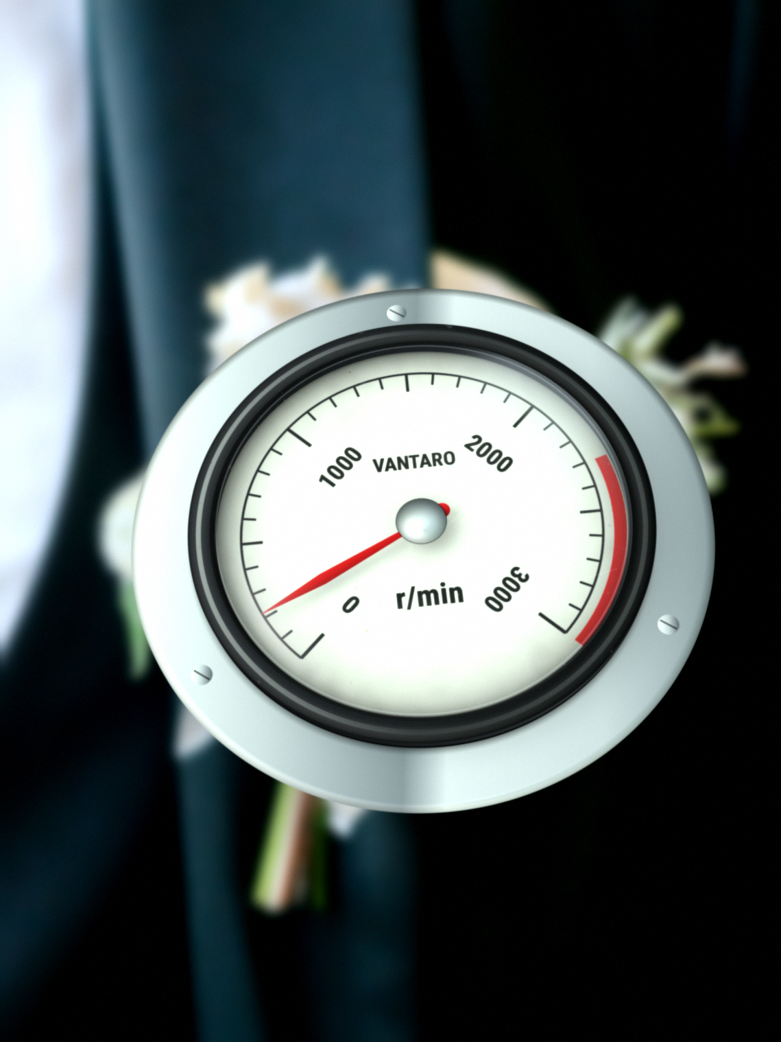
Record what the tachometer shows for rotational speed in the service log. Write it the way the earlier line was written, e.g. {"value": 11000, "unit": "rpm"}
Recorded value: {"value": 200, "unit": "rpm"}
